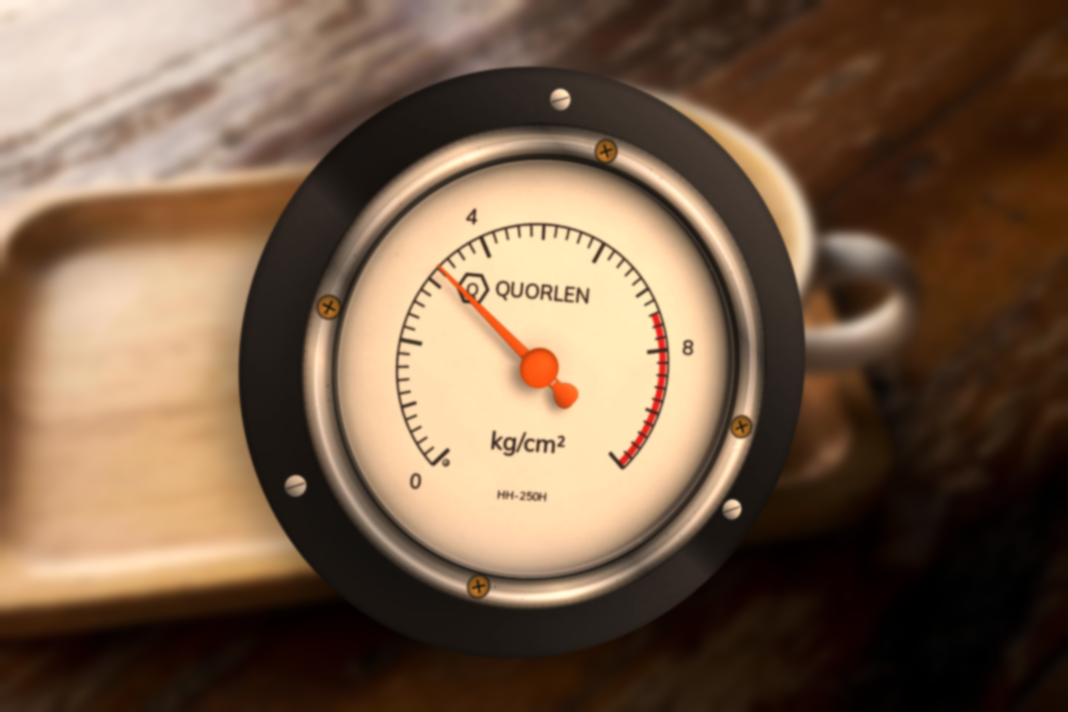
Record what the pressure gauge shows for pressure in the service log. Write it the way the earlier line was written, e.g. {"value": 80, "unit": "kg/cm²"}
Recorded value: {"value": 3.2, "unit": "kg/cm²"}
